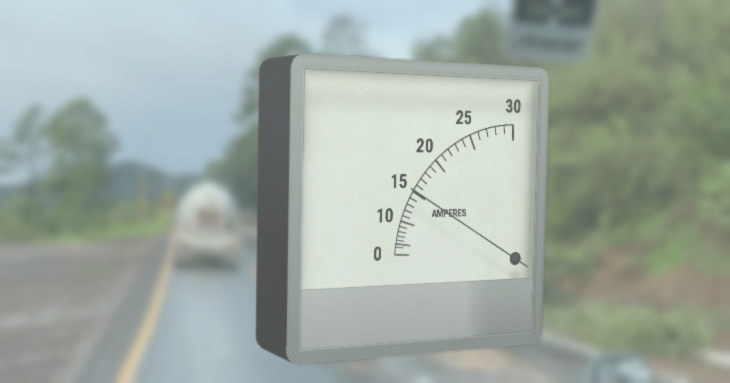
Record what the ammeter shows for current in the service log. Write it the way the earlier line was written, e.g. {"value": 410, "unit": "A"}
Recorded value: {"value": 15, "unit": "A"}
